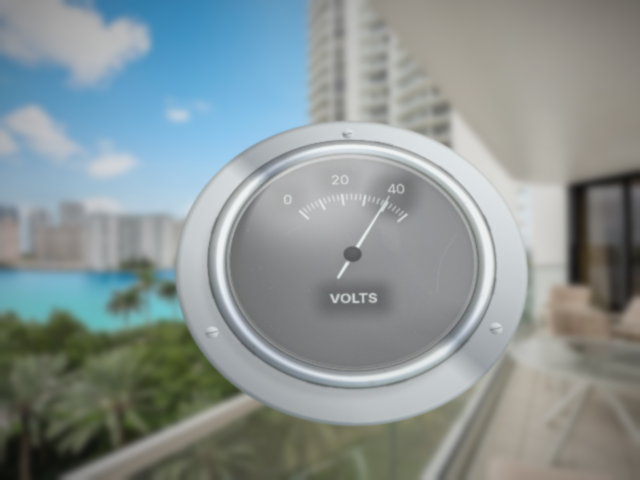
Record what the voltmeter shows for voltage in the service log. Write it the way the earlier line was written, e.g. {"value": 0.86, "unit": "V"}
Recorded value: {"value": 40, "unit": "V"}
